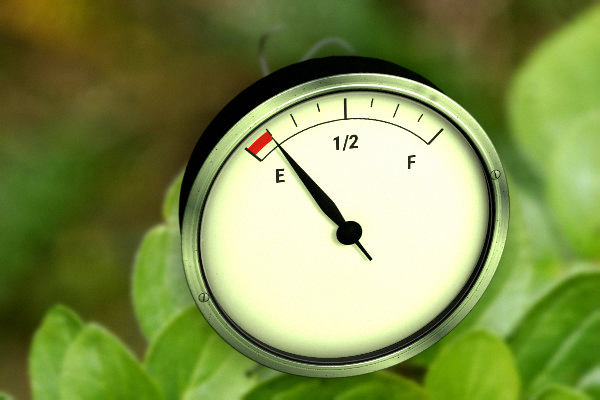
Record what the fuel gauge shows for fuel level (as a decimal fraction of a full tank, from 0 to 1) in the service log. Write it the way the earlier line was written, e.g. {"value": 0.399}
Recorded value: {"value": 0.125}
